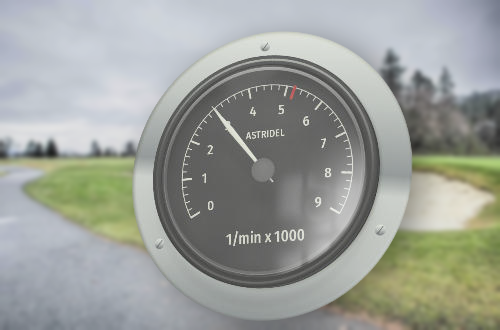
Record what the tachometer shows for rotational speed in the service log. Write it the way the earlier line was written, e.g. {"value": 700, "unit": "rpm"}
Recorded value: {"value": 3000, "unit": "rpm"}
